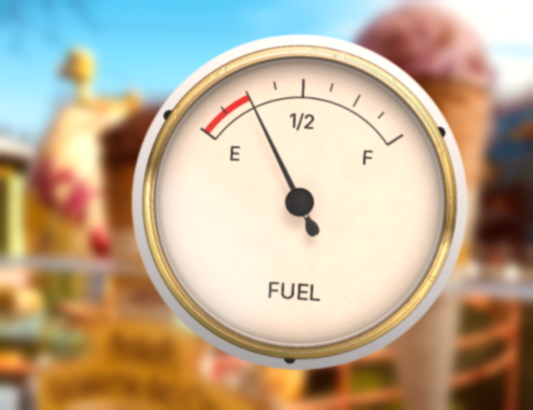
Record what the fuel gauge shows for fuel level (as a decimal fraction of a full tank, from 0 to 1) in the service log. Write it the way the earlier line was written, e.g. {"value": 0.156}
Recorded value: {"value": 0.25}
